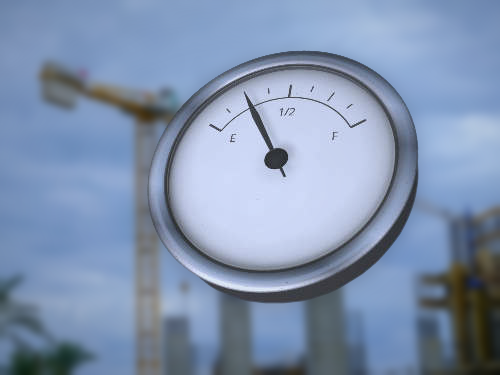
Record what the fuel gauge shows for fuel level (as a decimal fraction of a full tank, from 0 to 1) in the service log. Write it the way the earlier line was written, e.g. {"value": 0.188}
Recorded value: {"value": 0.25}
